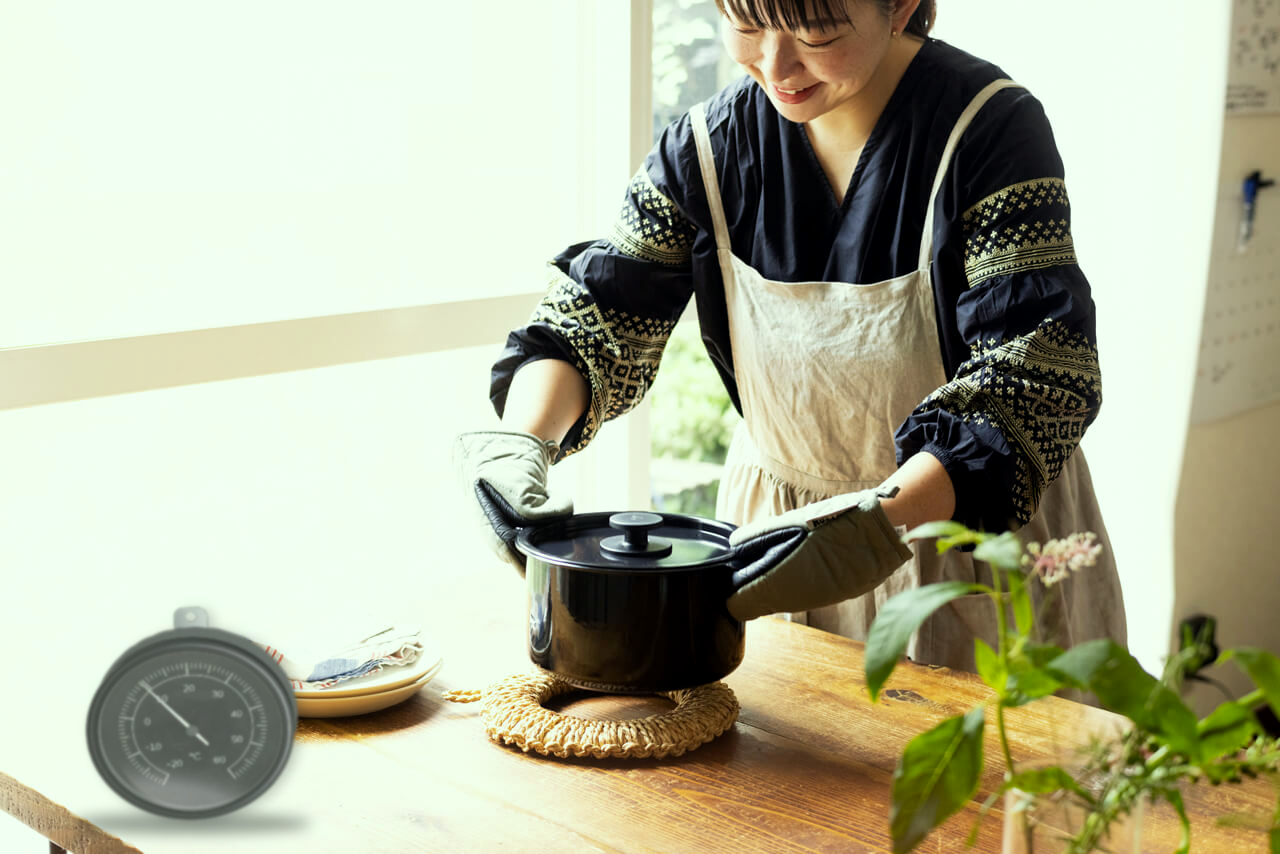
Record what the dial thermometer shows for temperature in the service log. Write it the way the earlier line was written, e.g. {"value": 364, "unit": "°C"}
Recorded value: {"value": 10, "unit": "°C"}
